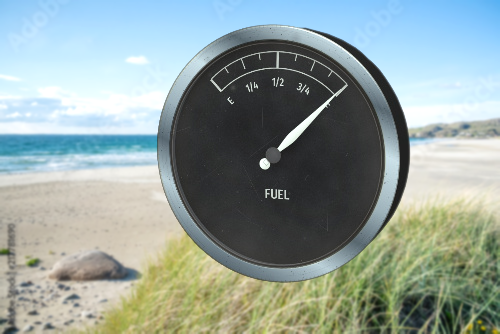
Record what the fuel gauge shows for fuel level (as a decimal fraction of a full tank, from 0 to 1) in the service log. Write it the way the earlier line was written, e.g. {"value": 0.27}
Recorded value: {"value": 1}
